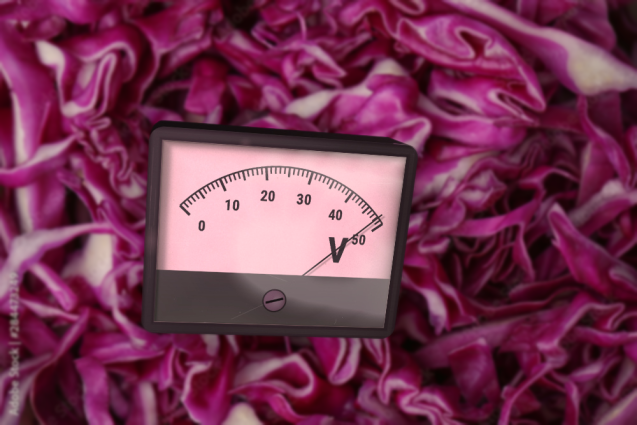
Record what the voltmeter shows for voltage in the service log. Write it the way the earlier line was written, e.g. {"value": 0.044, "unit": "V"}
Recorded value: {"value": 48, "unit": "V"}
